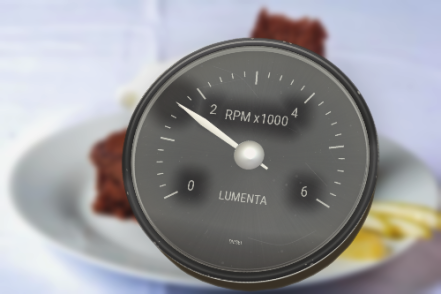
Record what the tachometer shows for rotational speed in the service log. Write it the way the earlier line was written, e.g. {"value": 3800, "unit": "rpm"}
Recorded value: {"value": 1600, "unit": "rpm"}
